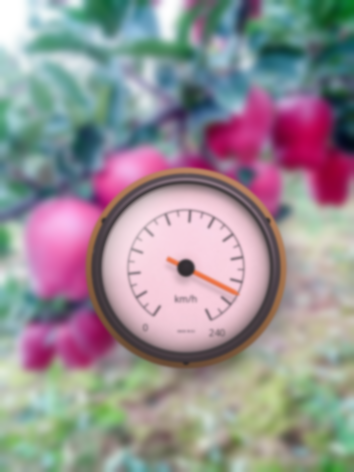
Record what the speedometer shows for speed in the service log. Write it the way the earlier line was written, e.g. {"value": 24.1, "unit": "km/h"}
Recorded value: {"value": 210, "unit": "km/h"}
